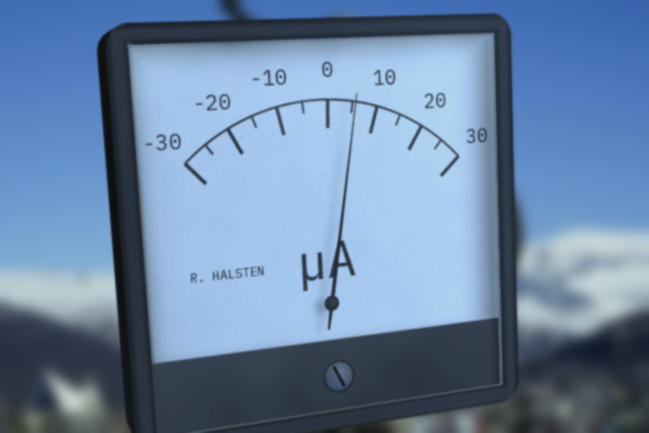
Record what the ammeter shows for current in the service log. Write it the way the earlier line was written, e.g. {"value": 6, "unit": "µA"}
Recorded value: {"value": 5, "unit": "µA"}
